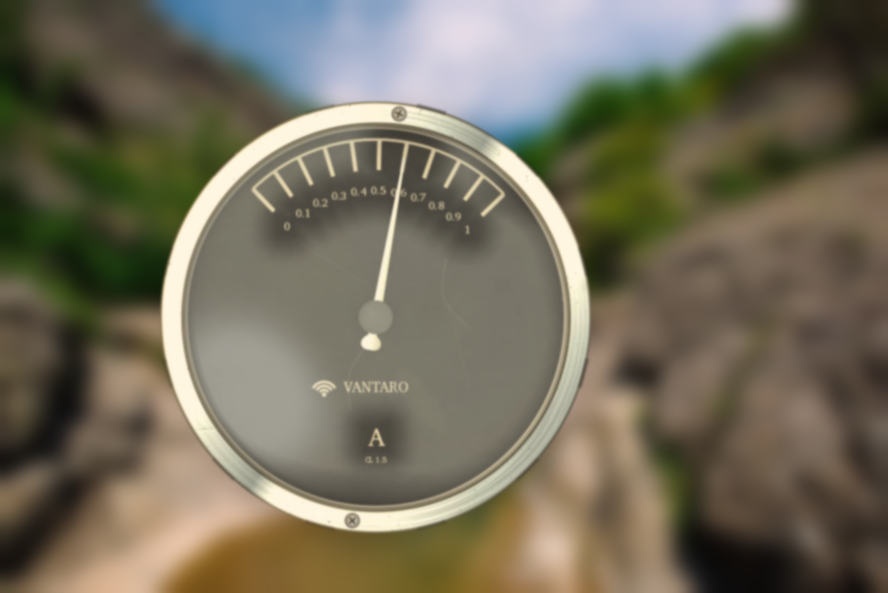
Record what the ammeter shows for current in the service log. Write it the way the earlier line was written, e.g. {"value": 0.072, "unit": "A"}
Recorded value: {"value": 0.6, "unit": "A"}
